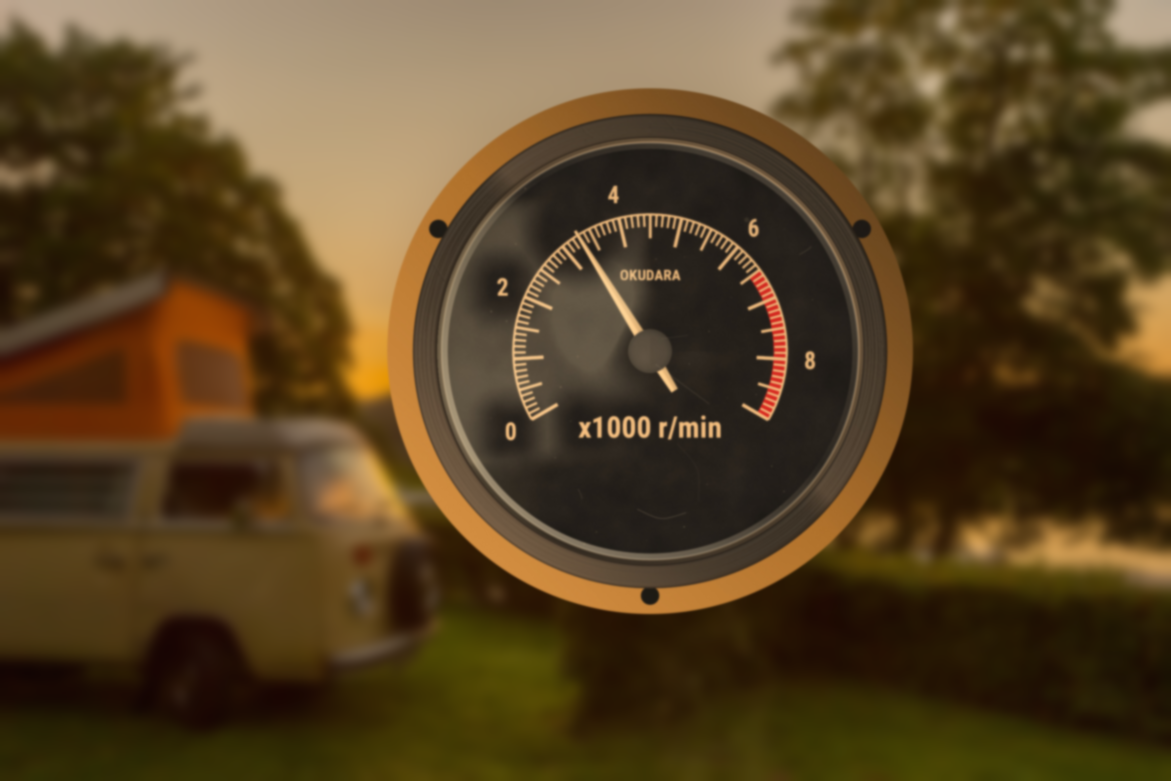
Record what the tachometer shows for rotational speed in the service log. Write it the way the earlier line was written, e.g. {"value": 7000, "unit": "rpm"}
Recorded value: {"value": 3300, "unit": "rpm"}
